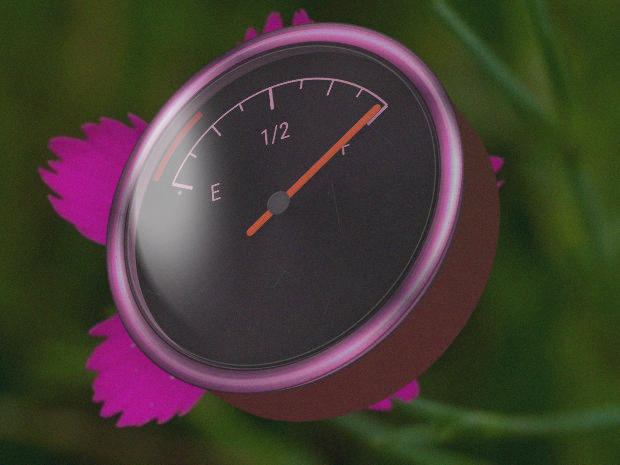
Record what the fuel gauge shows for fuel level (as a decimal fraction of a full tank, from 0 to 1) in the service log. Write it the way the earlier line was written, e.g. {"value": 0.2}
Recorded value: {"value": 1}
